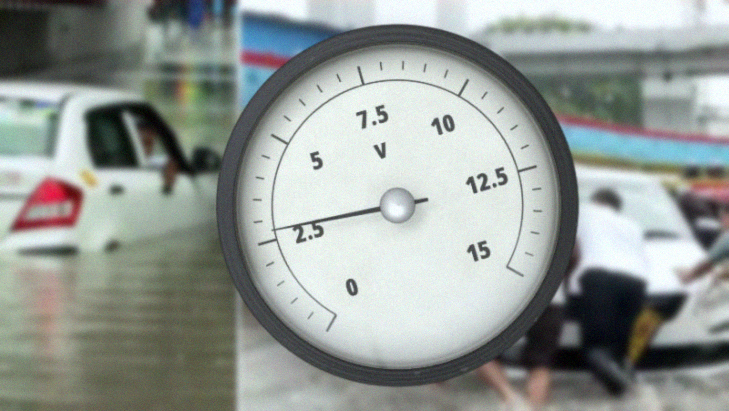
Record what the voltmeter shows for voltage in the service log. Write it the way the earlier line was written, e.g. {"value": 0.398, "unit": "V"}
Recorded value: {"value": 2.75, "unit": "V"}
